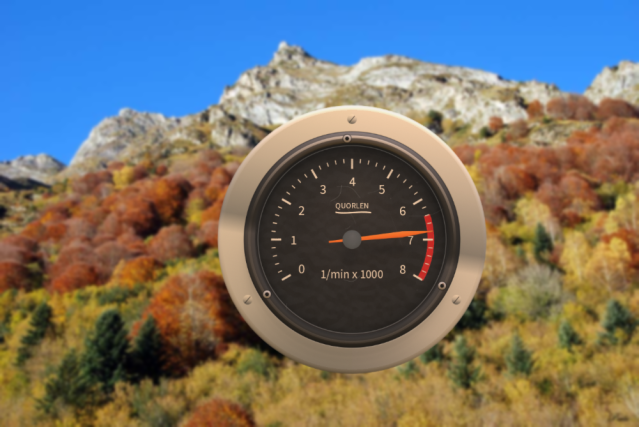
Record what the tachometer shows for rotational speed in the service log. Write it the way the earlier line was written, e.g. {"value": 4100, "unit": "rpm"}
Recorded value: {"value": 6800, "unit": "rpm"}
